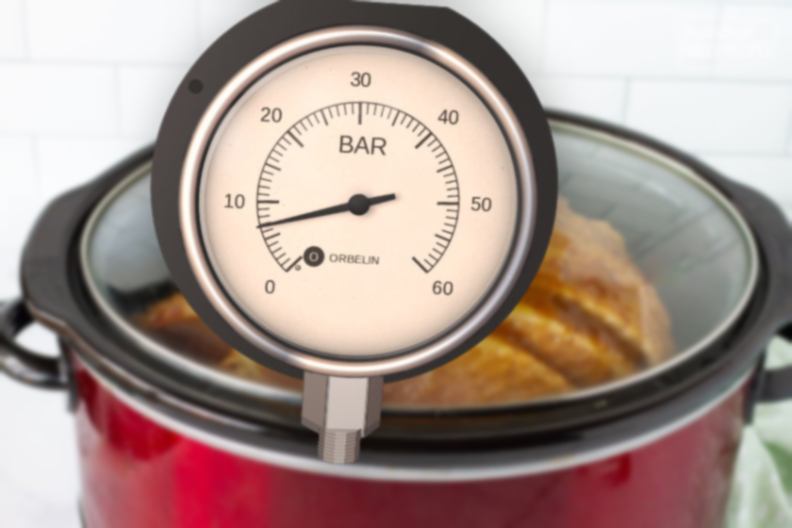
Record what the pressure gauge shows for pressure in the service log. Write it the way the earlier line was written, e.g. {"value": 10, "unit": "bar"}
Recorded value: {"value": 7, "unit": "bar"}
